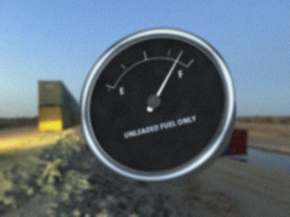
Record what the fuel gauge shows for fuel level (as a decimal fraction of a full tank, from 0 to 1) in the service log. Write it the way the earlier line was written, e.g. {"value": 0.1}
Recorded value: {"value": 0.875}
